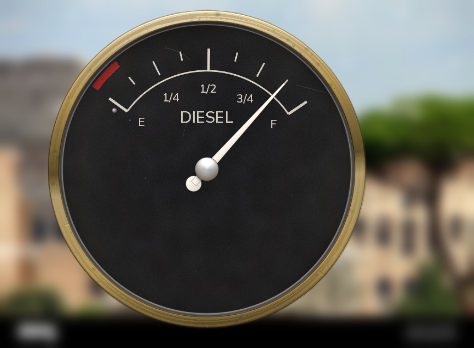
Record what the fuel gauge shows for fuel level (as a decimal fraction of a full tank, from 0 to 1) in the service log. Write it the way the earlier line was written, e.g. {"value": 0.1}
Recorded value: {"value": 0.875}
